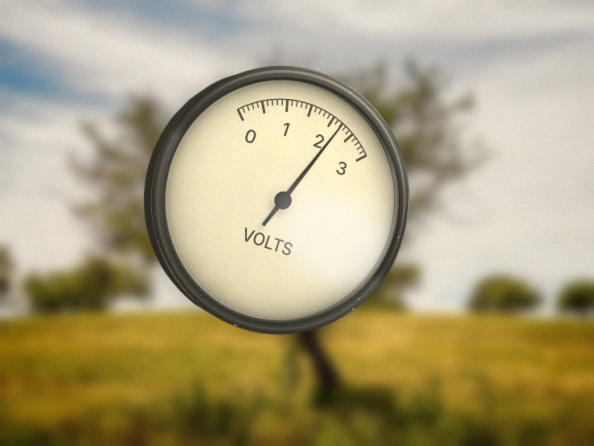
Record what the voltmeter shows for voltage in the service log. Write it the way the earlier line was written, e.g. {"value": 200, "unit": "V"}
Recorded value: {"value": 2.2, "unit": "V"}
